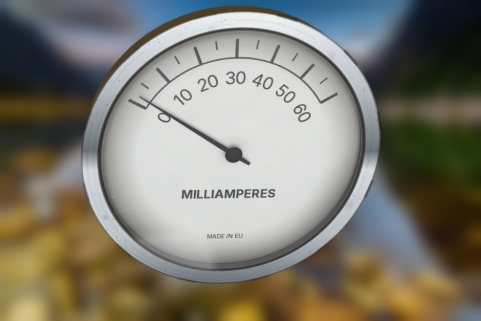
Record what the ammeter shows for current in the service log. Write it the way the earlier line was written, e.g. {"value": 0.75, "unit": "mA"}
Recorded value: {"value": 2.5, "unit": "mA"}
